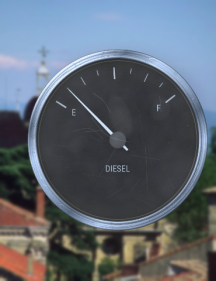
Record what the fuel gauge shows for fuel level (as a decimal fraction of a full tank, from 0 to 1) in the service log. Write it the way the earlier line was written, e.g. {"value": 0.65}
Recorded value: {"value": 0.125}
